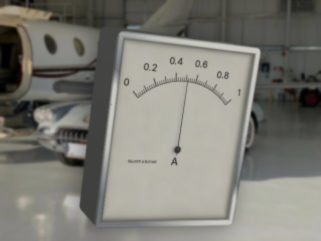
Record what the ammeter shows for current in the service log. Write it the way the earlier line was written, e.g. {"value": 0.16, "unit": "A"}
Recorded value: {"value": 0.5, "unit": "A"}
